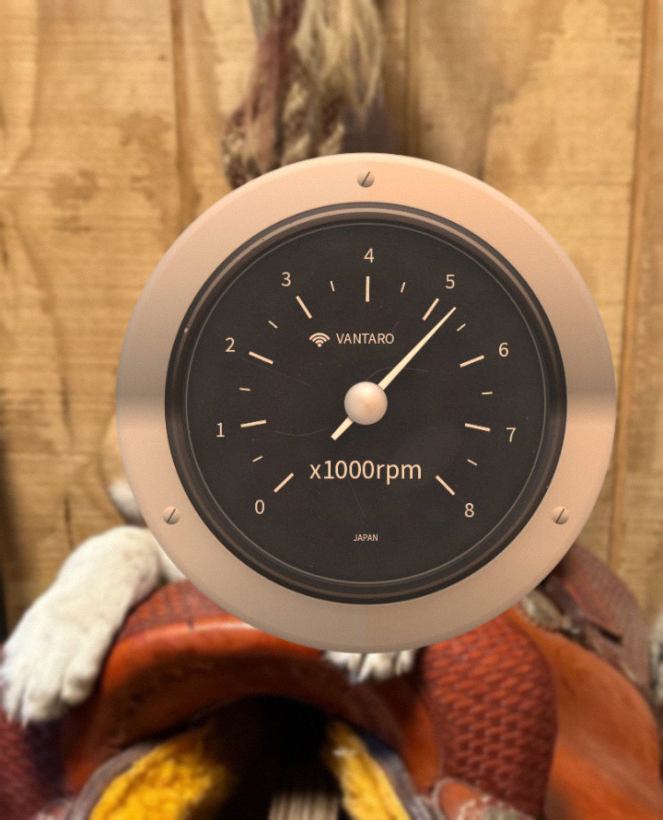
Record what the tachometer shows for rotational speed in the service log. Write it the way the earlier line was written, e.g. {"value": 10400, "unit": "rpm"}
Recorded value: {"value": 5250, "unit": "rpm"}
